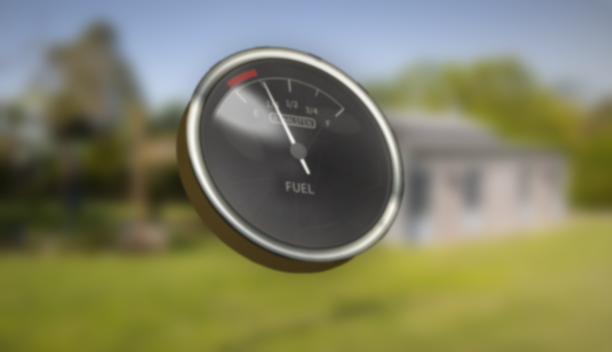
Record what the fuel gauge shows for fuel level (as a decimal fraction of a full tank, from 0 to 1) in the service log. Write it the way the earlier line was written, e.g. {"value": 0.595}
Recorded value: {"value": 0.25}
